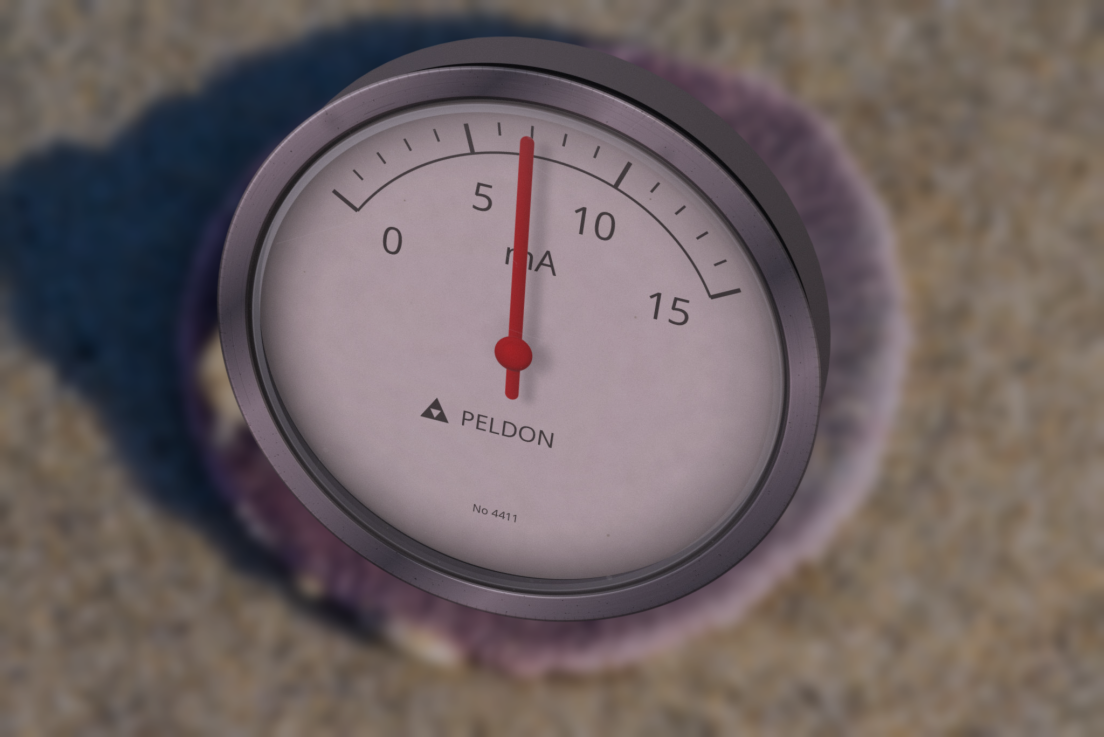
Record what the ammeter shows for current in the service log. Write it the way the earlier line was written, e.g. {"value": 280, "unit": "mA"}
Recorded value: {"value": 7, "unit": "mA"}
